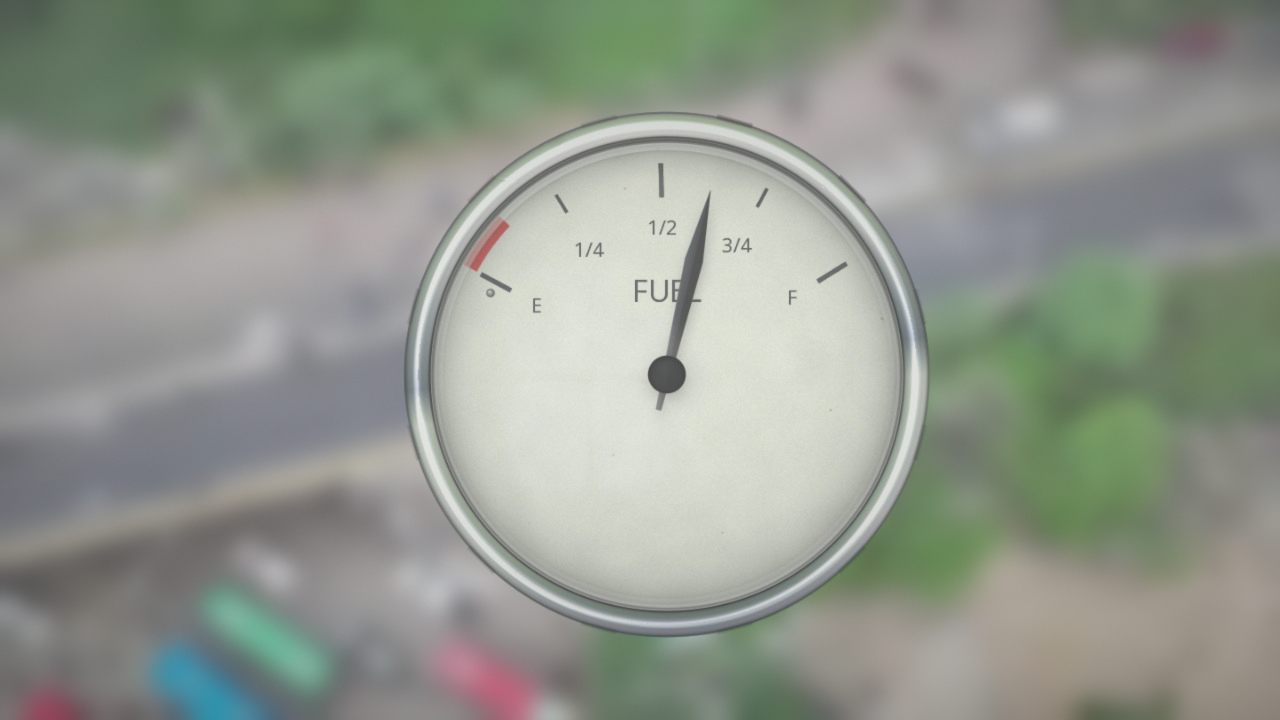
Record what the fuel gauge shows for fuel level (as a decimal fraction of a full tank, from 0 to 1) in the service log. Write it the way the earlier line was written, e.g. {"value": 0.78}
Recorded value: {"value": 0.625}
